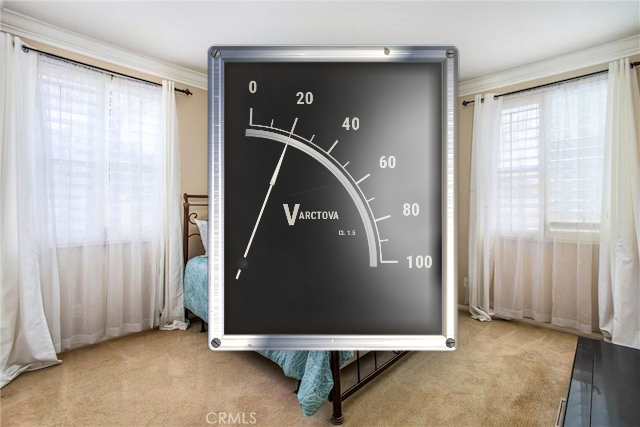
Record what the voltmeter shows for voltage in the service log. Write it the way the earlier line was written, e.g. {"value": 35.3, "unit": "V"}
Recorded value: {"value": 20, "unit": "V"}
